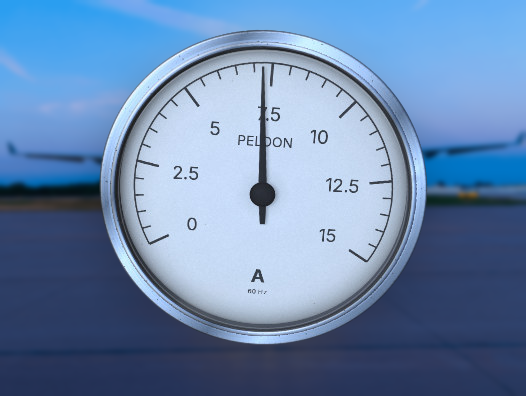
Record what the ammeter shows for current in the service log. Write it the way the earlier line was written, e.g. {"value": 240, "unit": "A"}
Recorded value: {"value": 7.25, "unit": "A"}
